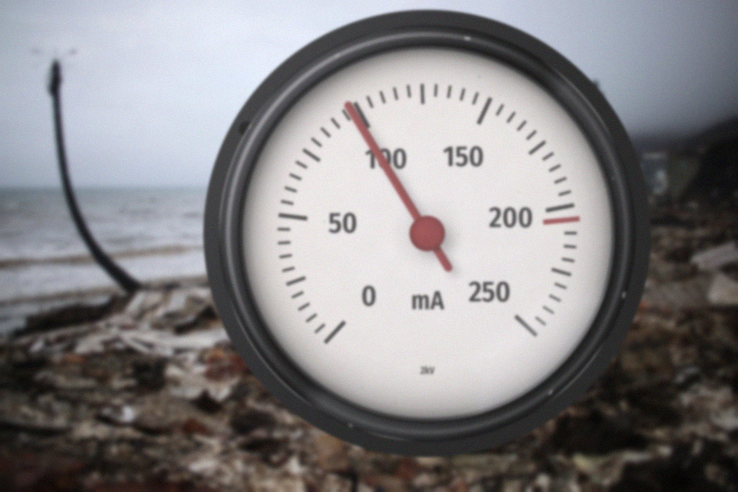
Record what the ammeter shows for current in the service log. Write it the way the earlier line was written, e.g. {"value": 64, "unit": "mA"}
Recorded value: {"value": 97.5, "unit": "mA"}
